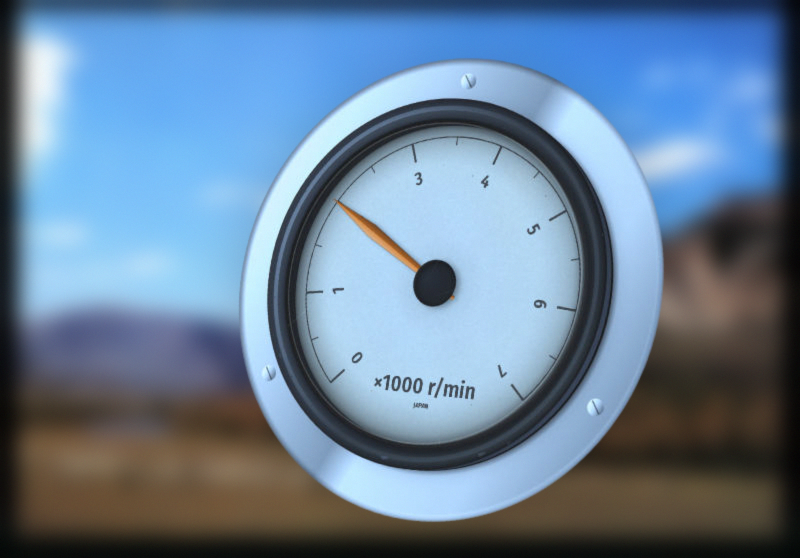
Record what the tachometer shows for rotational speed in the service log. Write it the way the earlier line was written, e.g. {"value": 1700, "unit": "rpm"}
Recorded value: {"value": 2000, "unit": "rpm"}
